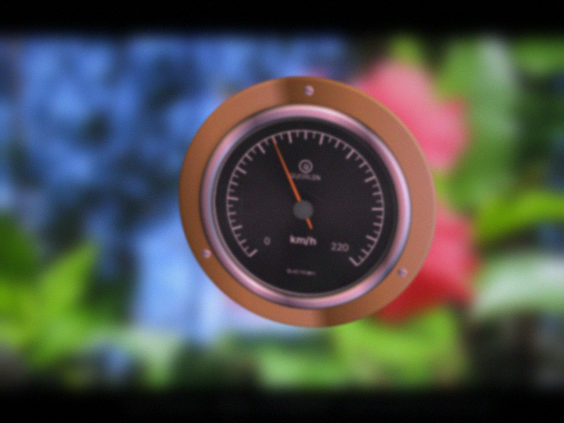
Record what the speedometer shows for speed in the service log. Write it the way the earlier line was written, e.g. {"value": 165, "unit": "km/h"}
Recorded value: {"value": 90, "unit": "km/h"}
